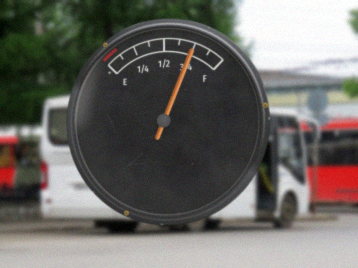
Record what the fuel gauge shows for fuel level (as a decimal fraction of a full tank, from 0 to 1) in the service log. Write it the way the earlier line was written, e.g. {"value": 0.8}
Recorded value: {"value": 0.75}
